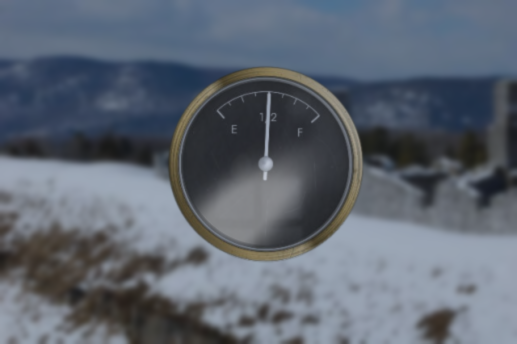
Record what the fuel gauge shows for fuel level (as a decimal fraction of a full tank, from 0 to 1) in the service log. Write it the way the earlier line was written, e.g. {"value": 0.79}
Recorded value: {"value": 0.5}
